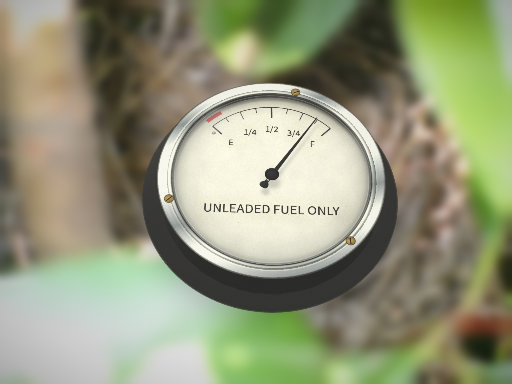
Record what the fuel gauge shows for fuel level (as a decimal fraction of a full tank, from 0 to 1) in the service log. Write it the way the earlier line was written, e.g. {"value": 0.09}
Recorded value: {"value": 0.875}
